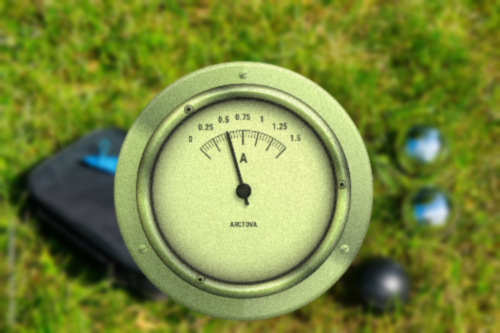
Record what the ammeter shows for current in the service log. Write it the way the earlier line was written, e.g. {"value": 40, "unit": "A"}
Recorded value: {"value": 0.5, "unit": "A"}
